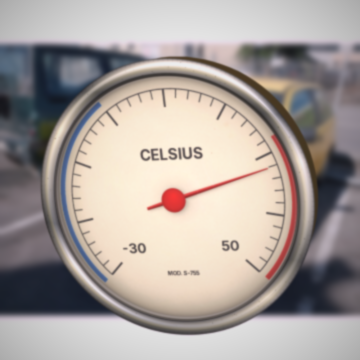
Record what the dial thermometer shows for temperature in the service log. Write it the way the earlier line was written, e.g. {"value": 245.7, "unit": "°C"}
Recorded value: {"value": 32, "unit": "°C"}
